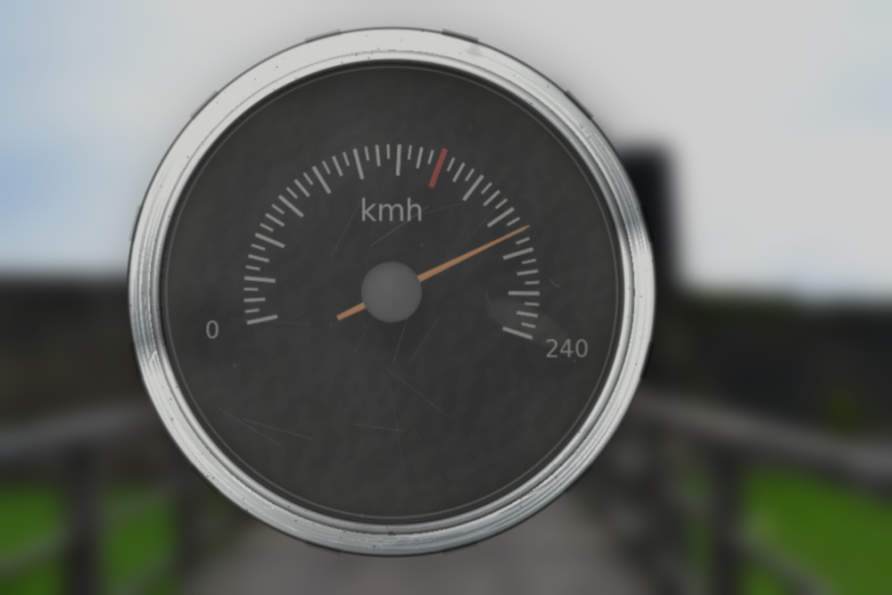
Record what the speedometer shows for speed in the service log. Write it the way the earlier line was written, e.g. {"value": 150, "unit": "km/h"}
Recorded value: {"value": 190, "unit": "km/h"}
